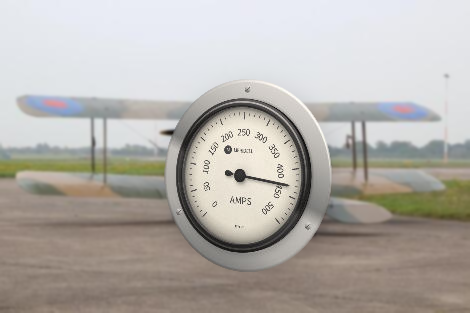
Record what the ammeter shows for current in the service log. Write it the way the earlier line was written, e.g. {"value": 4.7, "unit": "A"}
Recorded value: {"value": 430, "unit": "A"}
